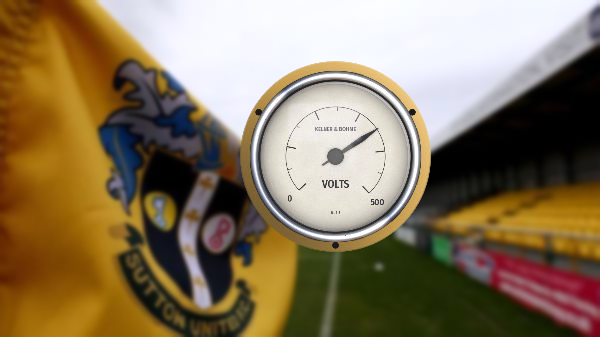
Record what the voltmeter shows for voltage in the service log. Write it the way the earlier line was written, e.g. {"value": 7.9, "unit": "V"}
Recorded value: {"value": 350, "unit": "V"}
